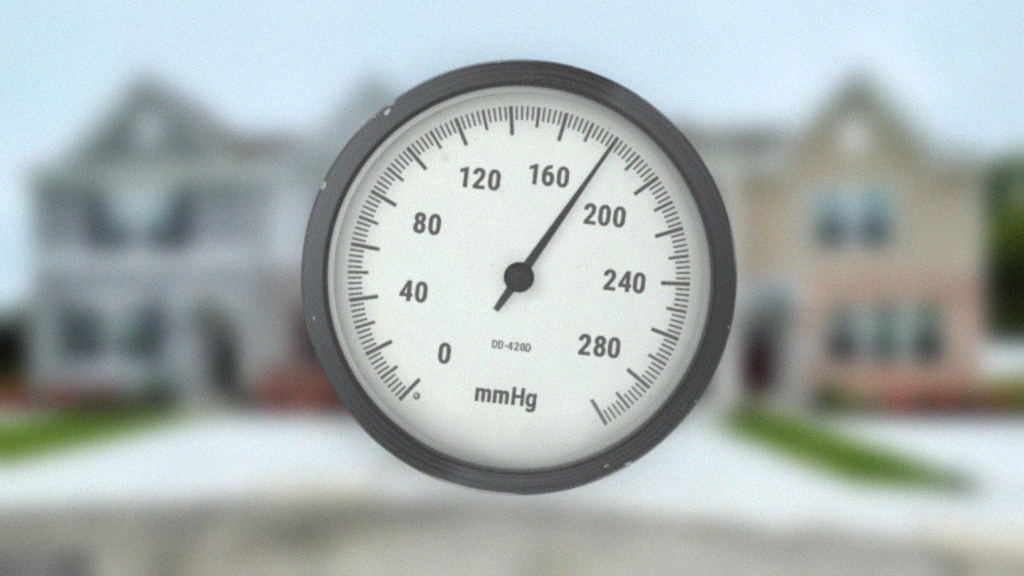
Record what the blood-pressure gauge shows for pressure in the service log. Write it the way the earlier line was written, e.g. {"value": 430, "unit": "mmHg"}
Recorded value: {"value": 180, "unit": "mmHg"}
